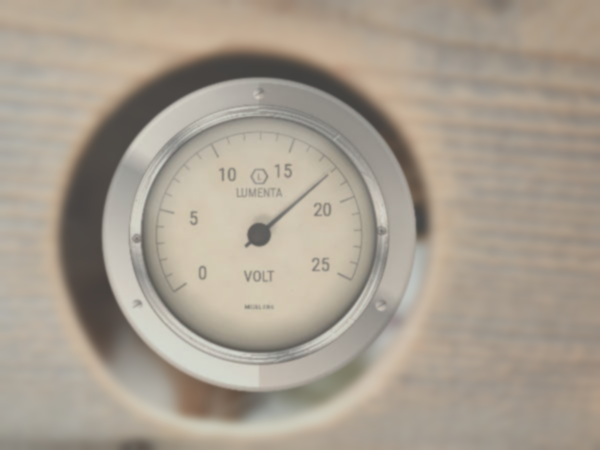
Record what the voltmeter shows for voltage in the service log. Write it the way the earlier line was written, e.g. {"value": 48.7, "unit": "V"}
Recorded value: {"value": 18, "unit": "V"}
